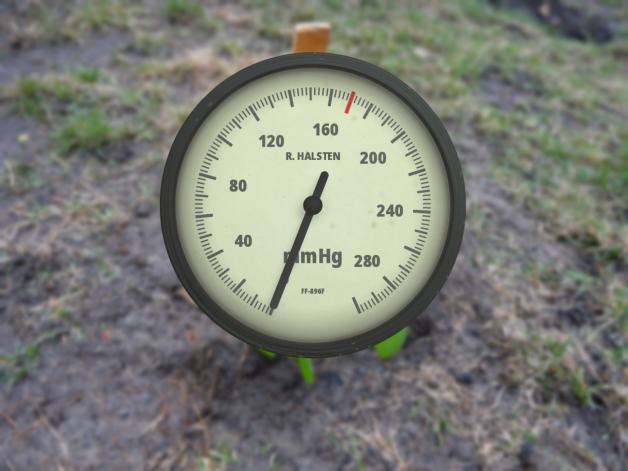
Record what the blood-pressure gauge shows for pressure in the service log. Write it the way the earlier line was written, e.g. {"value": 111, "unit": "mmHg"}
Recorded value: {"value": 0, "unit": "mmHg"}
